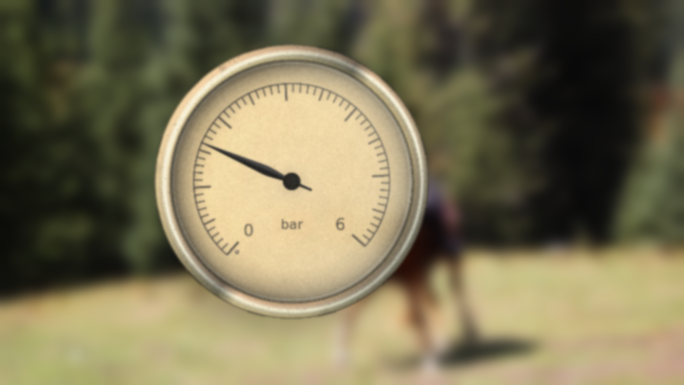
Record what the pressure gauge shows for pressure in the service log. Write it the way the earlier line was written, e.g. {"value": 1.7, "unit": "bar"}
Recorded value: {"value": 1.6, "unit": "bar"}
